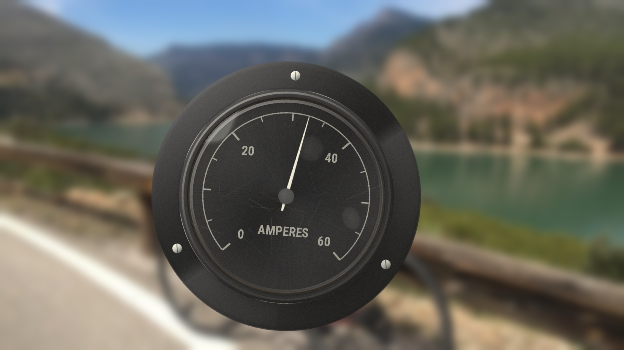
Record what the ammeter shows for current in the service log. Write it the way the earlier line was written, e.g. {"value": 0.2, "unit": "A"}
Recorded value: {"value": 32.5, "unit": "A"}
